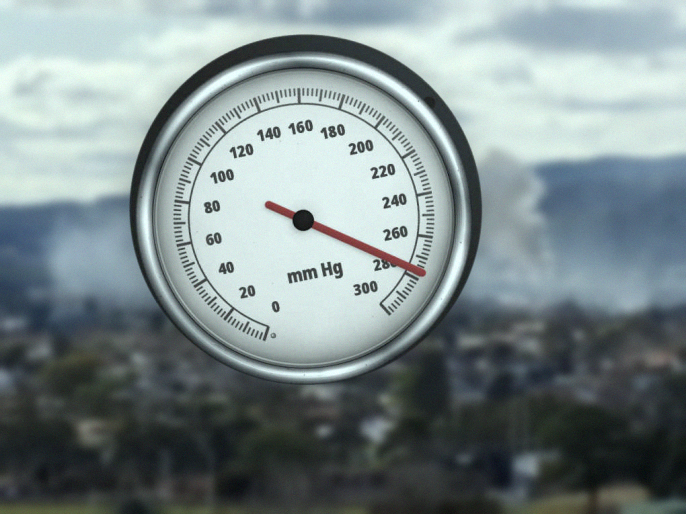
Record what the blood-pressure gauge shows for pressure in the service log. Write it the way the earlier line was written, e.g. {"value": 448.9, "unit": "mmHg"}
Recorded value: {"value": 276, "unit": "mmHg"}
